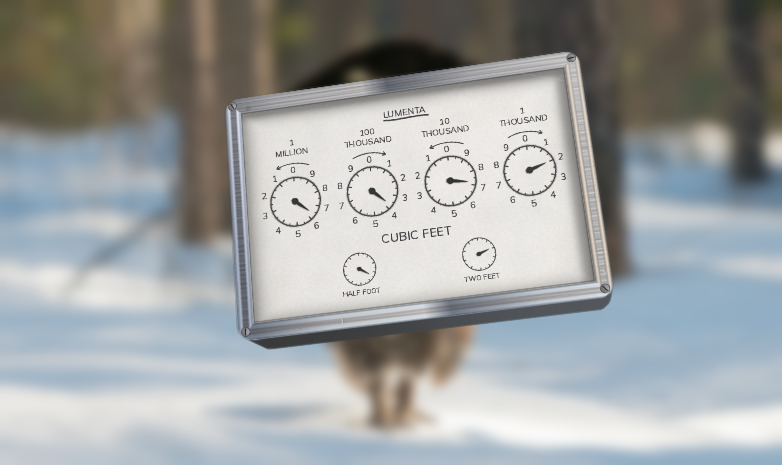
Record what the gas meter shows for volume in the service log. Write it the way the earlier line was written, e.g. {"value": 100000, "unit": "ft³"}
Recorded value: {"value": 637200, "unit": "ft³"}
